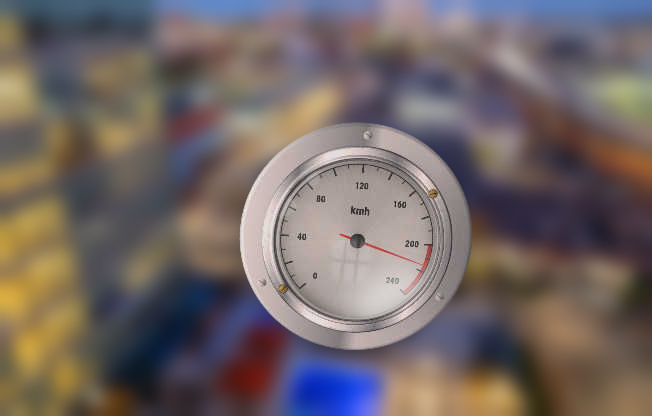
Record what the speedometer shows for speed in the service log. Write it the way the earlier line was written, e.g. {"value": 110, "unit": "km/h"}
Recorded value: {"value": 215, "unit": "km/h"}
